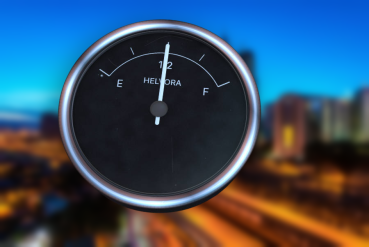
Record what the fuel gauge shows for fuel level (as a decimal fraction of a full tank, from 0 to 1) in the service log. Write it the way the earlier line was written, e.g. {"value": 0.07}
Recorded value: {"value": 0.5}
